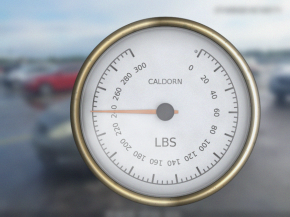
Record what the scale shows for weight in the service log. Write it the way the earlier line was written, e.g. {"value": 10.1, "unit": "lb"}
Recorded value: {"value": 240, "unit": "lb"}
